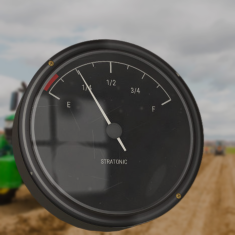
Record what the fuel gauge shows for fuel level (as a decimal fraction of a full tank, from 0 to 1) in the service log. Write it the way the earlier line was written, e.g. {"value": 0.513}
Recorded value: {"value": 0.25}
